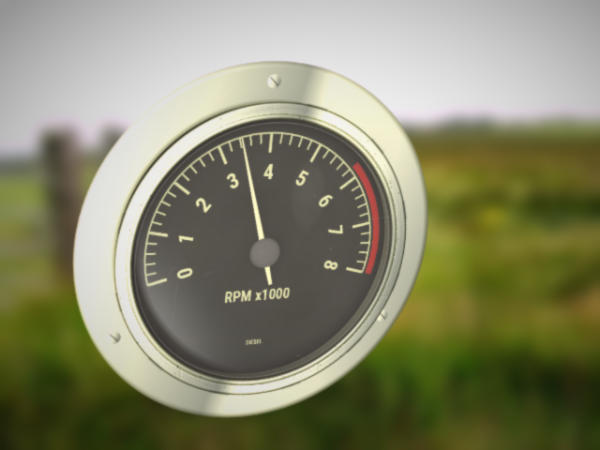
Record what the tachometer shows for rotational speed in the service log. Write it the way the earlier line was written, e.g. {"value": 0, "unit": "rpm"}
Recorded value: {"value": 3400, "unit": "rpm"}
